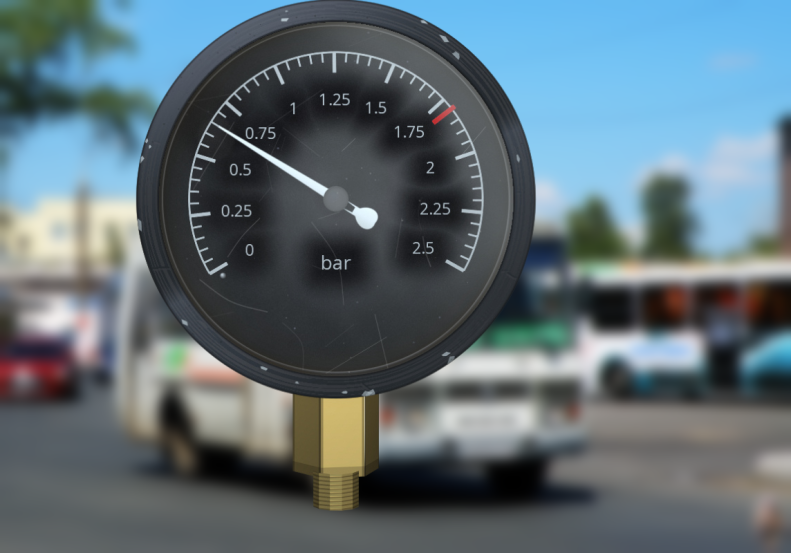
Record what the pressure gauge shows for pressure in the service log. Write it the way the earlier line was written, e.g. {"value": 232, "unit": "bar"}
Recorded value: {"value": 0.65, "unit": "bar"}
